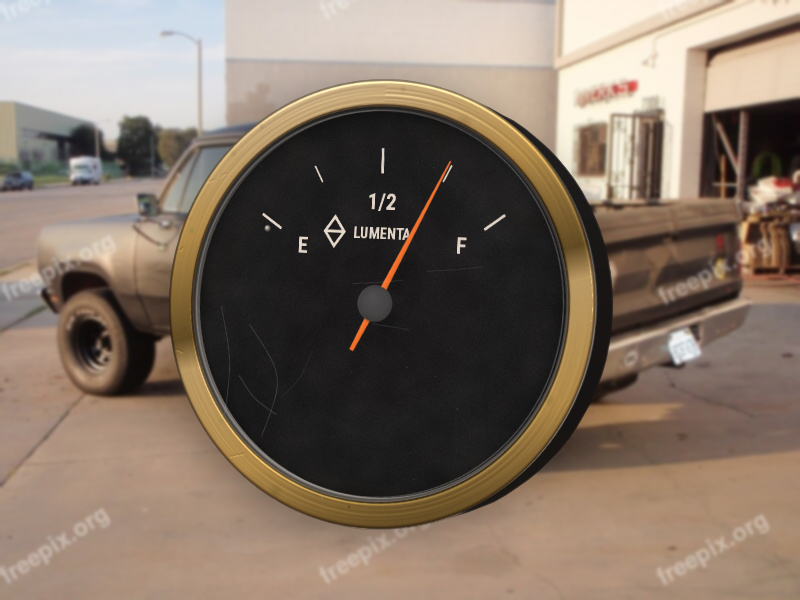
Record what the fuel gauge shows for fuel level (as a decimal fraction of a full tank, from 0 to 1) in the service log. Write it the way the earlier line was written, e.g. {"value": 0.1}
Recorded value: {"value": 0.75}
